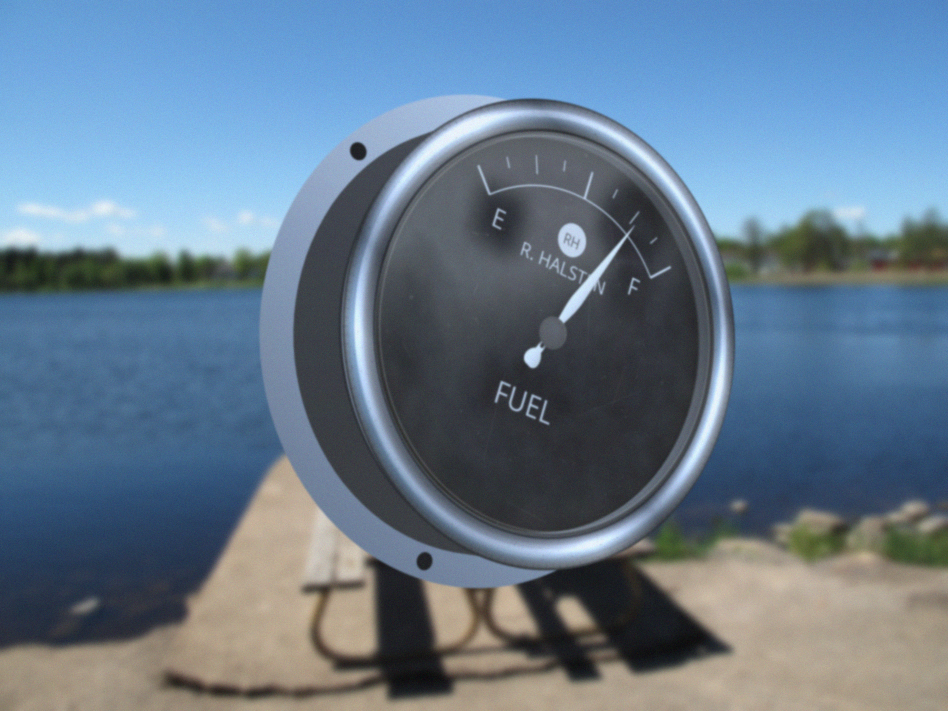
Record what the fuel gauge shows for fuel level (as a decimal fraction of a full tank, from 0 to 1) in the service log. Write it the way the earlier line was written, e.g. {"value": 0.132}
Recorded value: {"value": 0.75}
